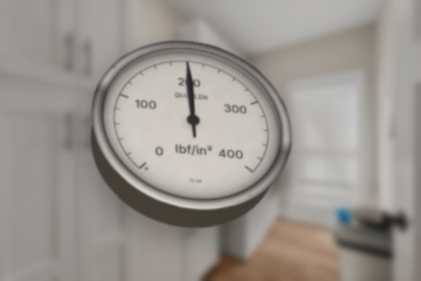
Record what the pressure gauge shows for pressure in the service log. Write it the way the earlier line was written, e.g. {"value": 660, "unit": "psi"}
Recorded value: {"value": 200, "unit": "psi"}
